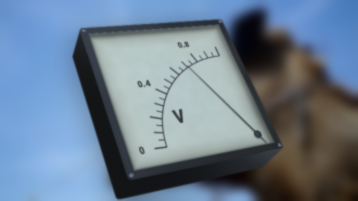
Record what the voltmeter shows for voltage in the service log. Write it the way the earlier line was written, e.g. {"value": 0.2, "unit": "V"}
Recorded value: {"value": 0.7, "unit": "V"}
